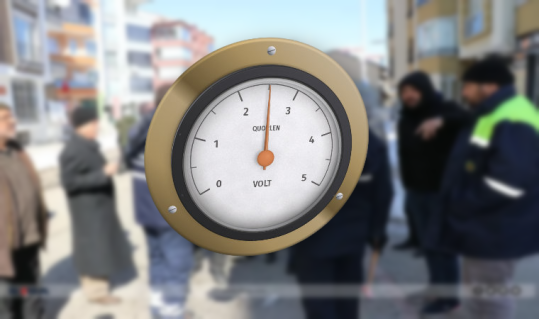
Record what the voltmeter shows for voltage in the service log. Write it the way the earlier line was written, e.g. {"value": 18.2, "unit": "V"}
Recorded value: {"value": 2.5, "unit": "V"}
